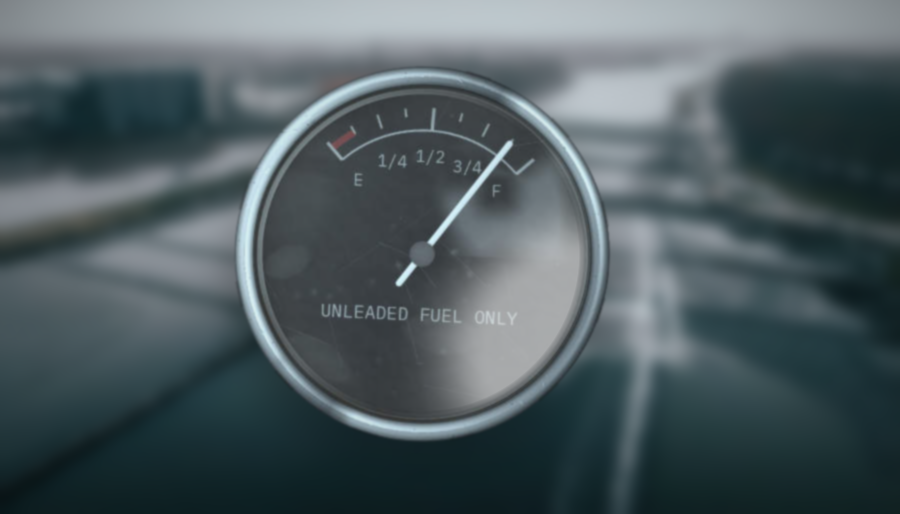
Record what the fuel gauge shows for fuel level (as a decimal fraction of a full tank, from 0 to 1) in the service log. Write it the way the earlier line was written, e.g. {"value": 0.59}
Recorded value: {"value": 0.875}
